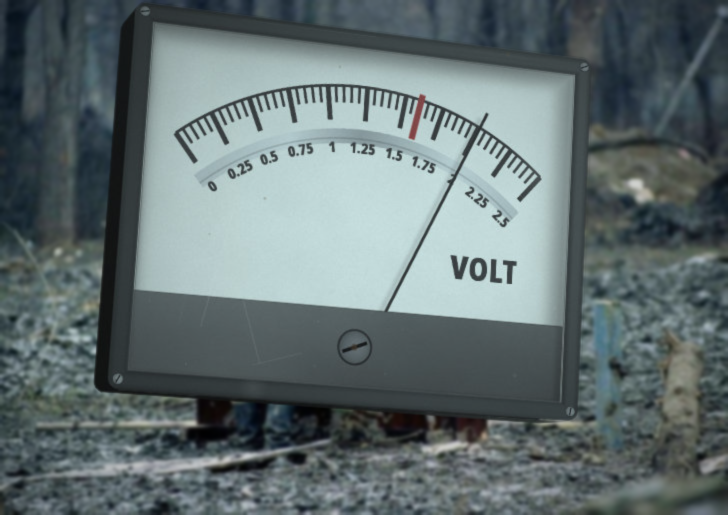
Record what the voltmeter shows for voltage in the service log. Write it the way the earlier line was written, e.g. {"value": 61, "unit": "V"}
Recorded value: {"value": 2, "unit": "V"}
